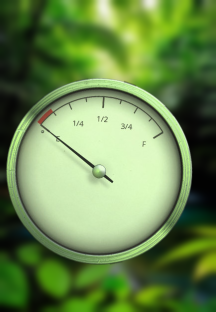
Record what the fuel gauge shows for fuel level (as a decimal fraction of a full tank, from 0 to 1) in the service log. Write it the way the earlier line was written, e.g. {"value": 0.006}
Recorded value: {"value": 0}
